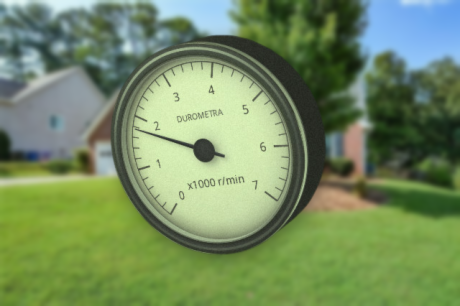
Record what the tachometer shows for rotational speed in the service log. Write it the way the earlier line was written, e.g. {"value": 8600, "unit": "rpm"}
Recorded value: {"value": 1800, "unit": "rpm"}
